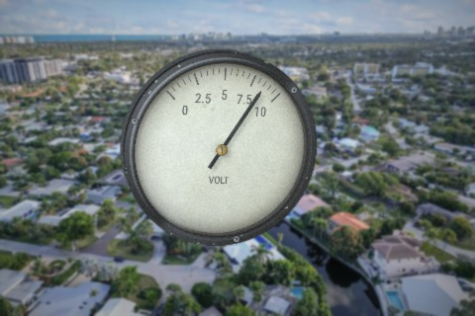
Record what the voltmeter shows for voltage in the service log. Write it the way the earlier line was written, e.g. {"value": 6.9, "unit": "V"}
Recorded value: {"value": 8.5, "unit": "V"}
